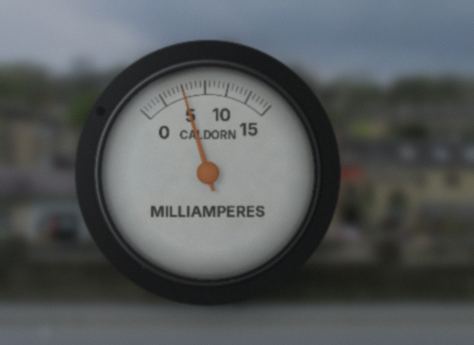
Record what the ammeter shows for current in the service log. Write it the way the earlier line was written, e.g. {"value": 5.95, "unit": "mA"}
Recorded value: {"value": 5, "unit": "mA"}
